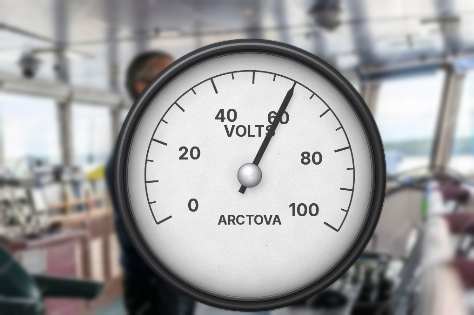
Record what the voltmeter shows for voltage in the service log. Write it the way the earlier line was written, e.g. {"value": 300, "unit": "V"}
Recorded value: {"value": 60, "unit": "V"}
